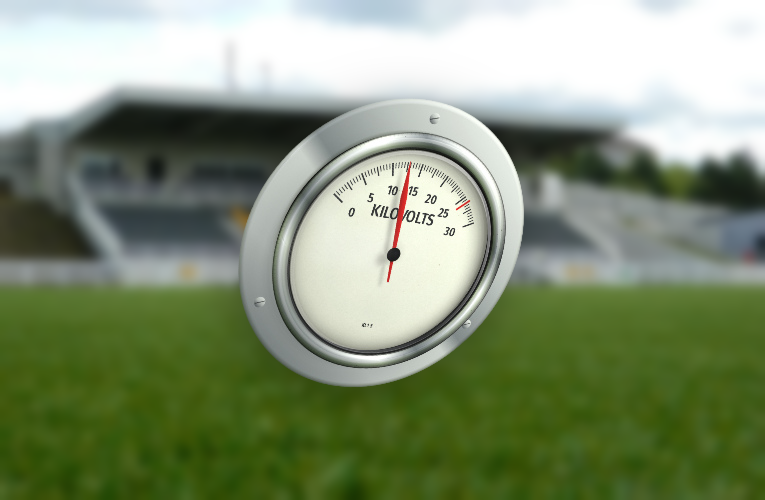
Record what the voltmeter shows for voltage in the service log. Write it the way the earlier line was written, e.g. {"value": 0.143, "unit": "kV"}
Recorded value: {"value": 12.5, "unit": "kV"}
